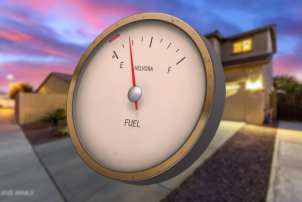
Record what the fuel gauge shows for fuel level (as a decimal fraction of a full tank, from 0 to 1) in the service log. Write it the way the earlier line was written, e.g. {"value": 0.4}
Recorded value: {"value": 0.25}
